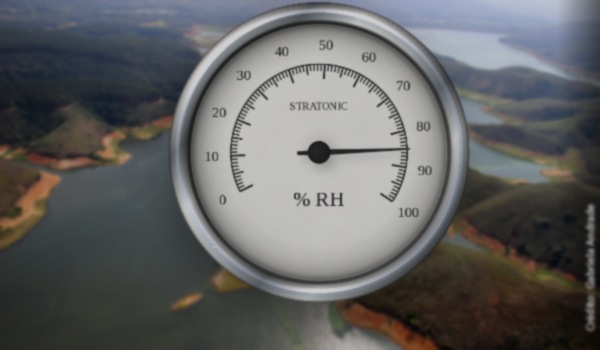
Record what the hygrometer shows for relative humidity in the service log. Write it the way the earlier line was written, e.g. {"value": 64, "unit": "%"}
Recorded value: {"value": 85, "unit": "%"}
